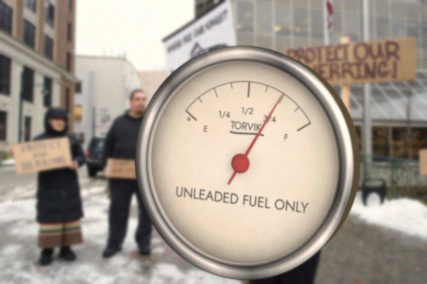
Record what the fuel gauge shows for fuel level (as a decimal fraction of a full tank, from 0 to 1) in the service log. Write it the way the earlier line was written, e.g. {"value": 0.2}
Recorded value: {"value": 0.75}
